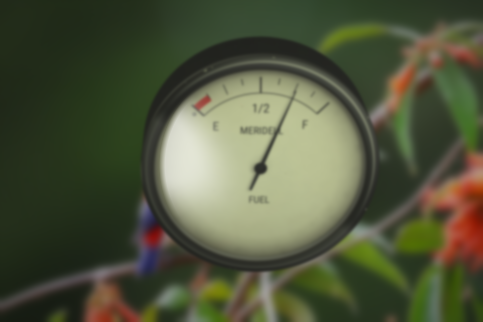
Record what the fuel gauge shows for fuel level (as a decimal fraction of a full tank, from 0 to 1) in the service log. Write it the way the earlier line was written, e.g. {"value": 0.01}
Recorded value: {"value": 0.75}
